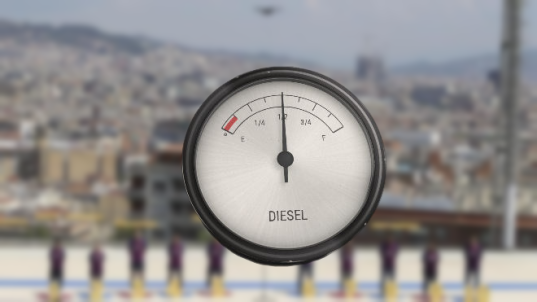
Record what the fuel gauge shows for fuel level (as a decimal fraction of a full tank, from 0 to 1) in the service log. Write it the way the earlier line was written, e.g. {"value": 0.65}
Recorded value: {"value": 0.5}
